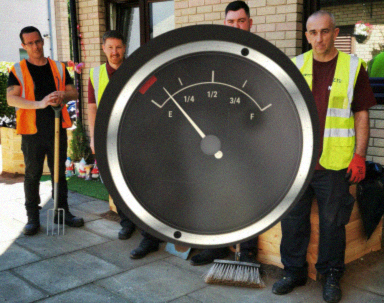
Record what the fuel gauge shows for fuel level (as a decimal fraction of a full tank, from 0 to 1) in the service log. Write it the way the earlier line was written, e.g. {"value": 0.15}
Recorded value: {"value": 0.125}
